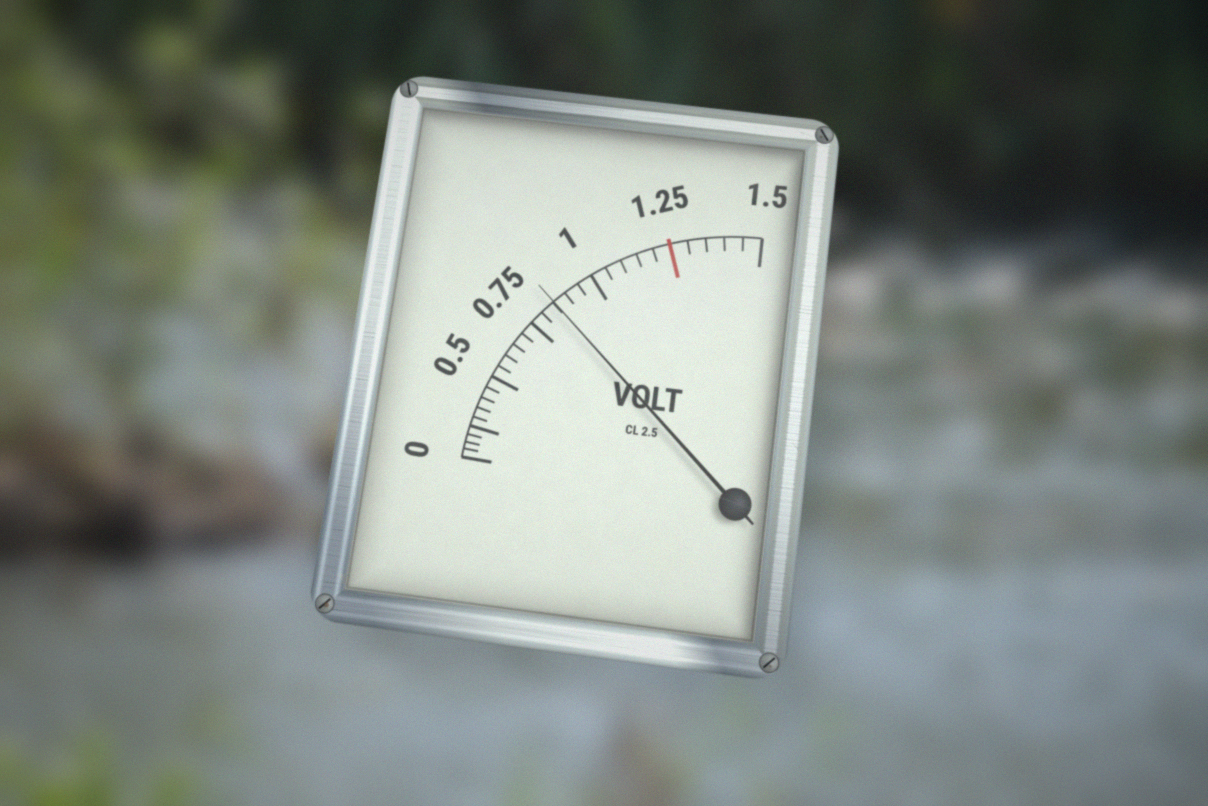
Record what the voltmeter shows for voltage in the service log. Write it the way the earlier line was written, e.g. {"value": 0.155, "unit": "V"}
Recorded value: {"value": 0.85, "unit": "V"}
